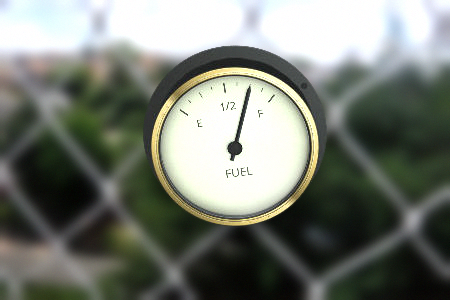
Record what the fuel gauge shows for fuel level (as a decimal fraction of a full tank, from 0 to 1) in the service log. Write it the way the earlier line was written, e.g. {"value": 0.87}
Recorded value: {"value": 0.75}
